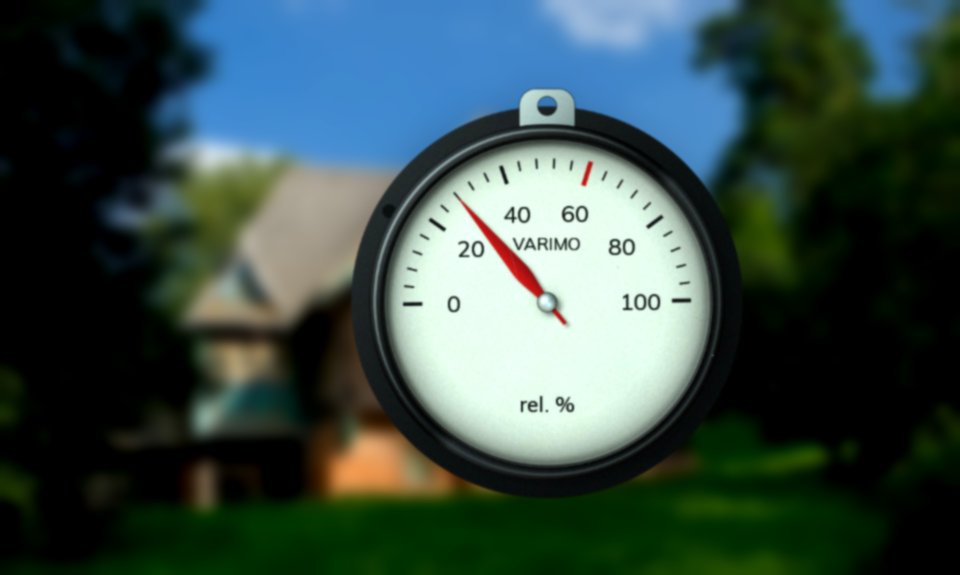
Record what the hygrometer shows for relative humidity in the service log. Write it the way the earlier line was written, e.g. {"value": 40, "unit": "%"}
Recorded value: {"value": 28, "unit": "%"}
